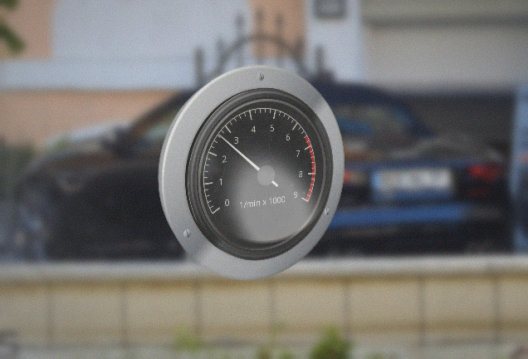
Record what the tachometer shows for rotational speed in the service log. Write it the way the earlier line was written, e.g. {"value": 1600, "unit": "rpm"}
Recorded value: {"value": 2600, "unit": "rpm"}
